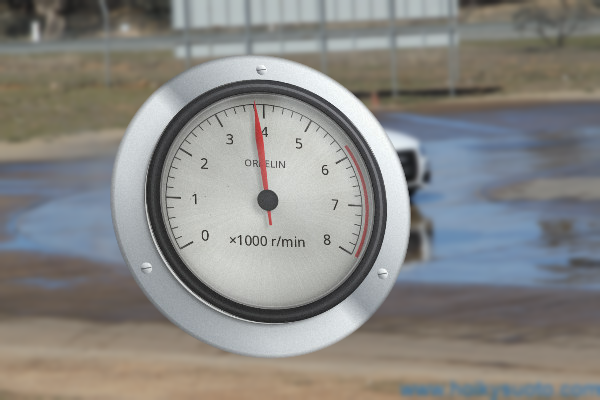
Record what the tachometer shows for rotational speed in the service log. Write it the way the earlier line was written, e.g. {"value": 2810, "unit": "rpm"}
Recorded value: {"value": 3800, "unit": "rpm"}
